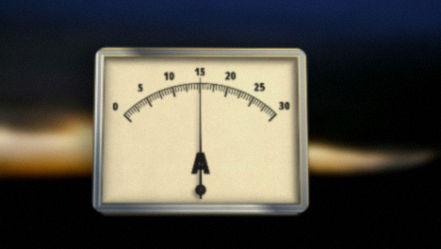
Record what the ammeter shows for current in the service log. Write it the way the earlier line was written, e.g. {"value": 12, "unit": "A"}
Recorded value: {"value": 15, "unit": "A"}
